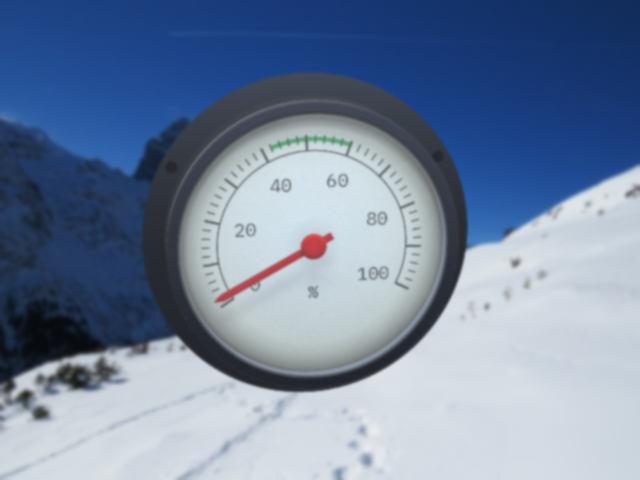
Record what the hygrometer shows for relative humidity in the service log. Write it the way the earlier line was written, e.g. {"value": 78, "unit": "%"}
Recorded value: {"value": 2, "unit": "%"}
